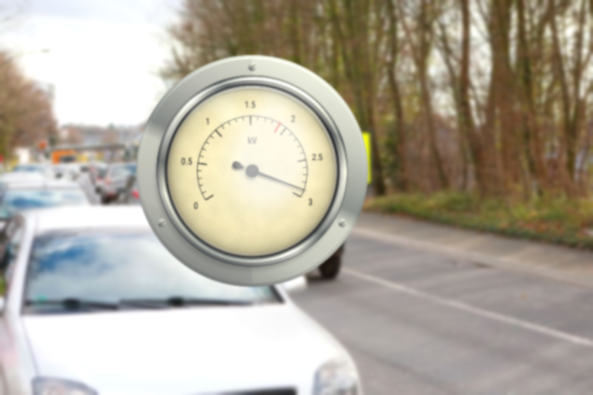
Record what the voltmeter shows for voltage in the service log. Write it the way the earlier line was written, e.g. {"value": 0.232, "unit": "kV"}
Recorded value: {"value": 2.9, "unit": "kV"}
